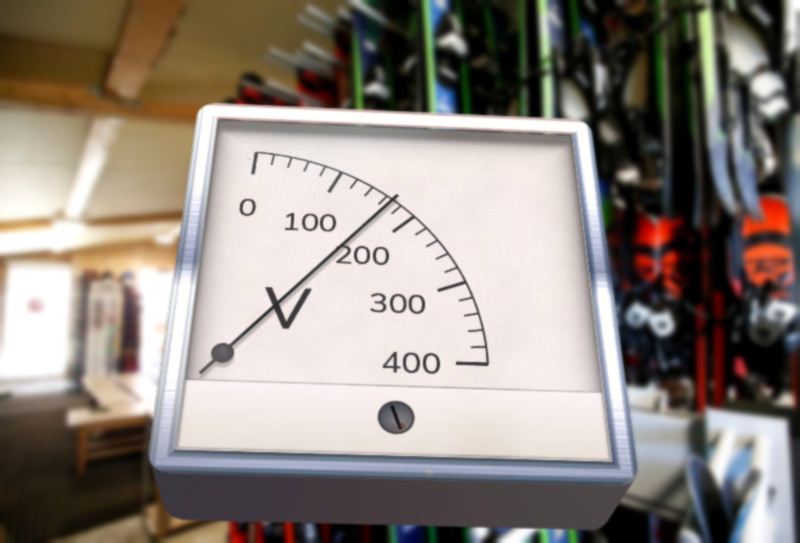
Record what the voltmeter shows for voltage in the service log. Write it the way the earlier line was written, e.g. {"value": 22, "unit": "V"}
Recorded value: {"value": 170, "unit": "V"}
